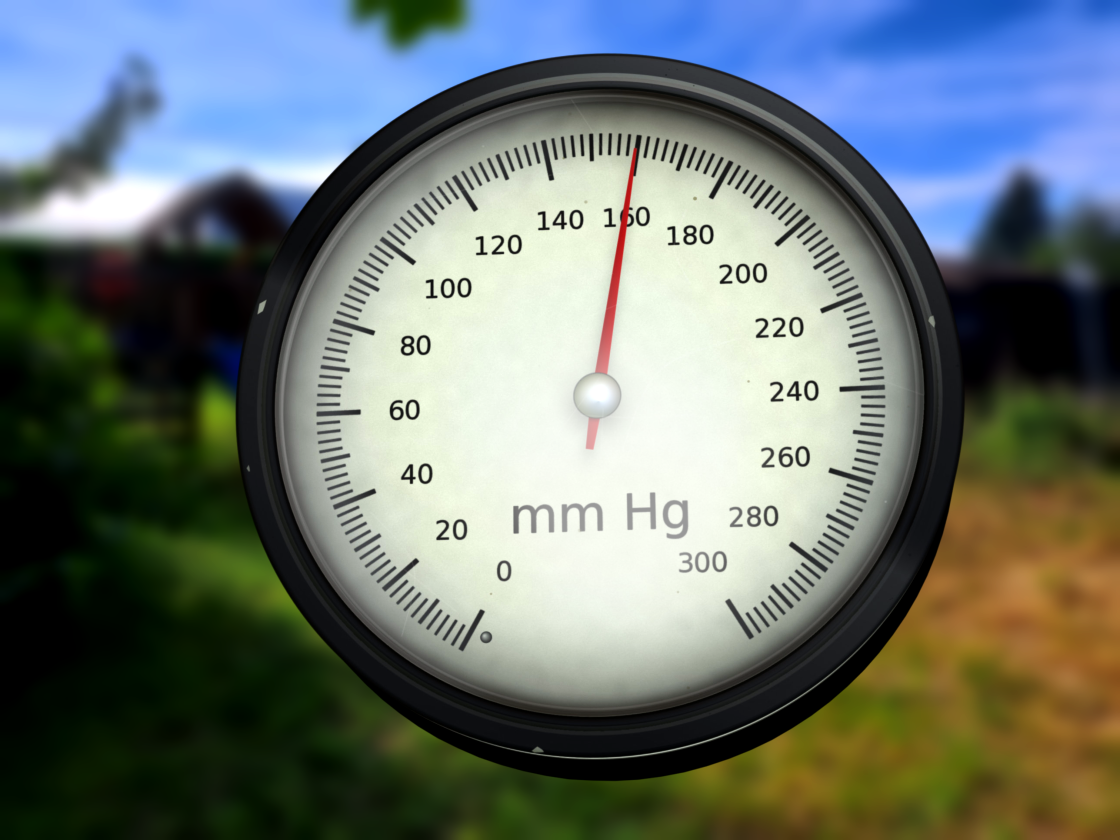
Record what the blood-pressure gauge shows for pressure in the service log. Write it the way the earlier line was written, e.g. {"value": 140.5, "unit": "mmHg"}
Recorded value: {"value": 160, "unit": "mmHg"}
